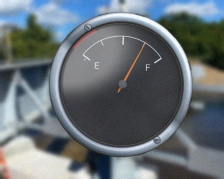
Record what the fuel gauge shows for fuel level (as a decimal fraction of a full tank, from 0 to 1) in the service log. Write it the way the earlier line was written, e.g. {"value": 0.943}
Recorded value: {"value": 0.75}
